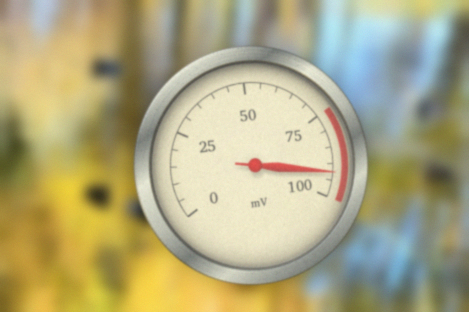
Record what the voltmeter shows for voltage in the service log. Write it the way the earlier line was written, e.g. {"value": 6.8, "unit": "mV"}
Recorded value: {"value": 92.5, "unit": "mV"}
